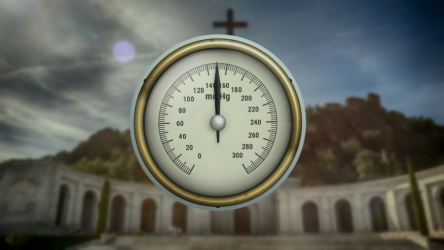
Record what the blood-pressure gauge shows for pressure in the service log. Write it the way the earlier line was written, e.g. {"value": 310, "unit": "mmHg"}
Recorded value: {"value": 150, "unit": "mmHg"}
